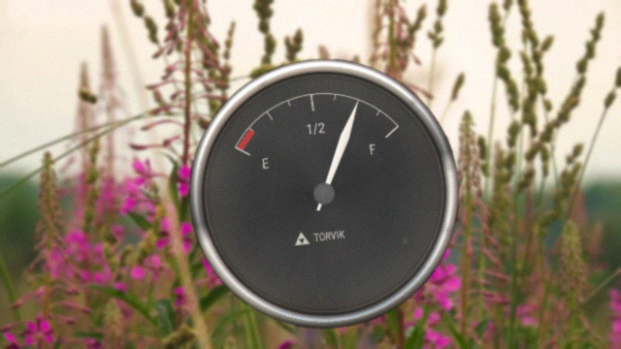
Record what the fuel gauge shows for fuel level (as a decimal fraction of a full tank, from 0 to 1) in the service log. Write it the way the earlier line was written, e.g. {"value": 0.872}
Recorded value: {"value": 0.75}
